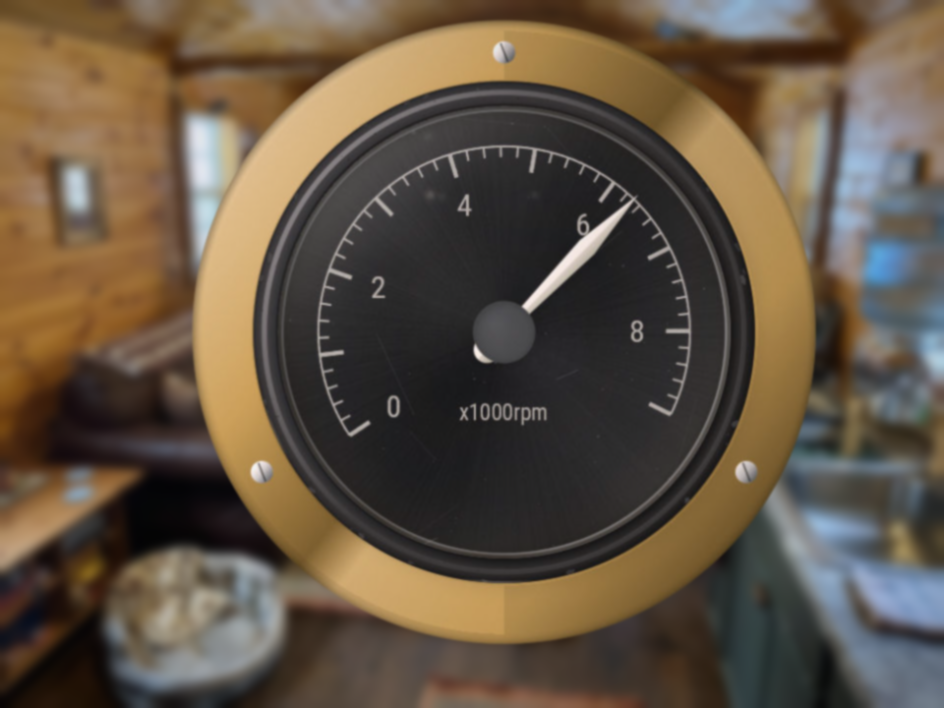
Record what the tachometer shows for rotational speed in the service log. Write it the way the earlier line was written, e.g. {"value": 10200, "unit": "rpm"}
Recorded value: {"value": 6300, "unit": "rpm"}
